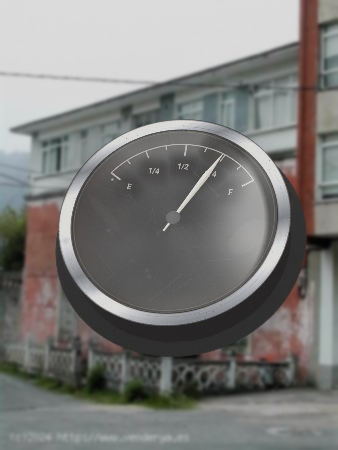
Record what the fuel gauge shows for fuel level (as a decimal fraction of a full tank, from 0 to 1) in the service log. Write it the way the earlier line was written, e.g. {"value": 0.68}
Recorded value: {"value": 0.75}
